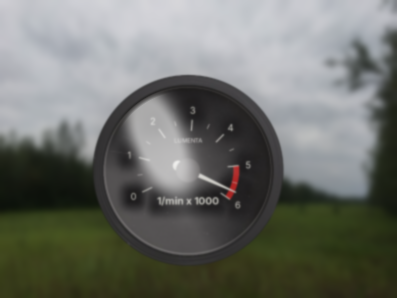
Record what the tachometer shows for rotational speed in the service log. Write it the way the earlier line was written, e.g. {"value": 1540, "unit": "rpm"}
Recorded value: {"value": 5750, "unit": "rpm"}
